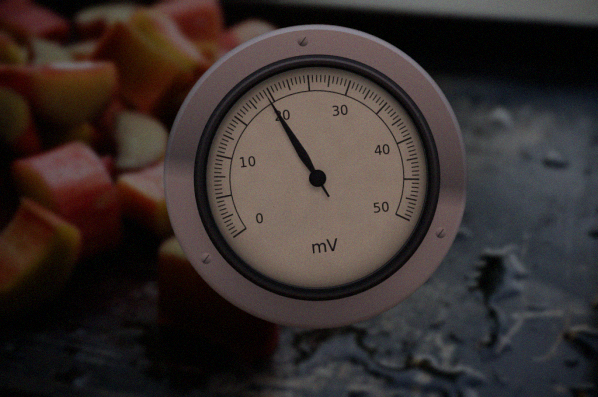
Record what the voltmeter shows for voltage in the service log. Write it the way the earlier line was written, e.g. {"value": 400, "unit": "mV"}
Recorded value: {"value": 19.5, "unit": "mV"}
